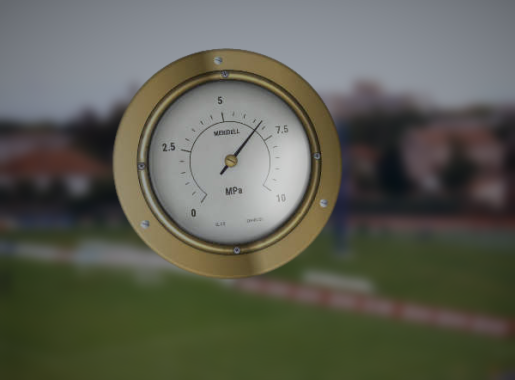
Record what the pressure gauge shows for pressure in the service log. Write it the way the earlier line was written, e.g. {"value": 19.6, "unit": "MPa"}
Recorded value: {"value": 6.75, "unit": "MPa"}
